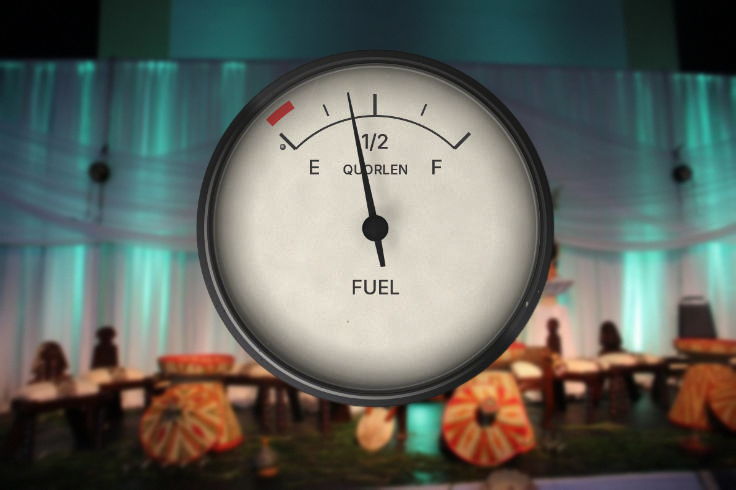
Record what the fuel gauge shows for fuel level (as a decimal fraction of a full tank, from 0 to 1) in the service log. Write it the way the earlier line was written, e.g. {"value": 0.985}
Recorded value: {"value": 0.375}
